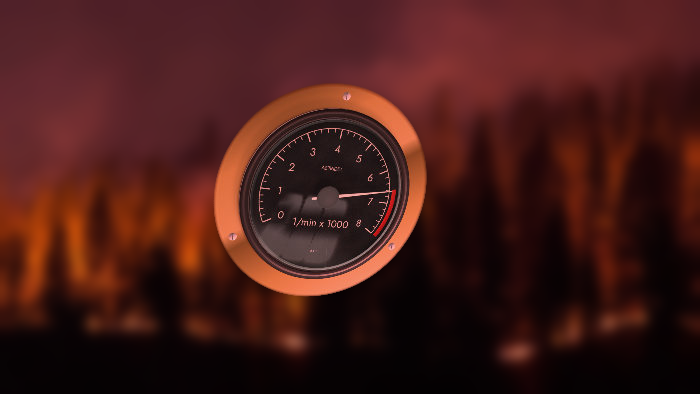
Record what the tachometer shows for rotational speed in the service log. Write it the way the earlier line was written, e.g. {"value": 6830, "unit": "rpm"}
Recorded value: {"value": 6600, "unit": "rpm"}
